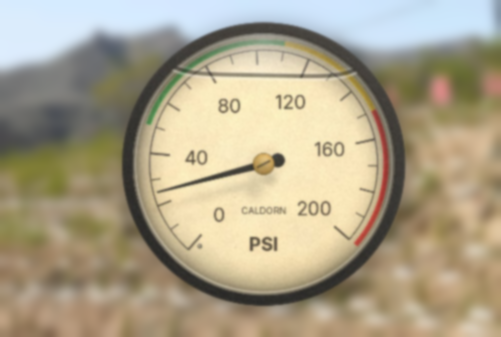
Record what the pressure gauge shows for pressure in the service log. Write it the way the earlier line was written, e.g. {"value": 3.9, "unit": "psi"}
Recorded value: {"value": 25, "unit": "psi"}
